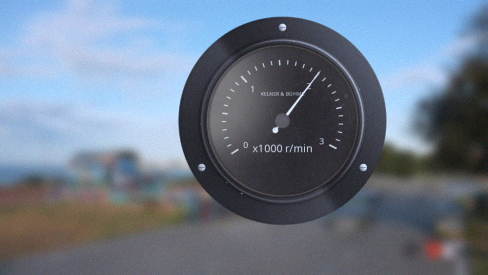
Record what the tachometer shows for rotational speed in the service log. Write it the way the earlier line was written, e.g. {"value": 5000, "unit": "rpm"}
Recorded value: {"value": 2000, "unit": "rpm"}
